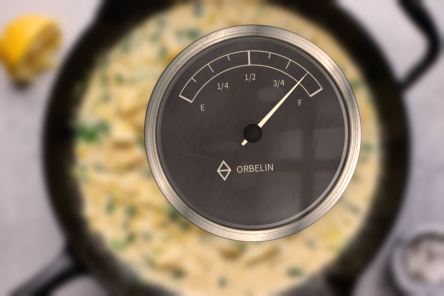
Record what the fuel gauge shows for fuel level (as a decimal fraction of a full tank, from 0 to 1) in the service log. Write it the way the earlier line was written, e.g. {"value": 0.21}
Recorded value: {"value": 0.875}
